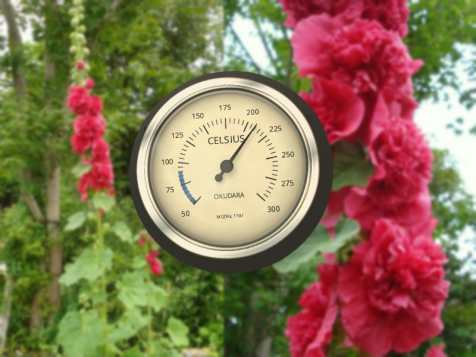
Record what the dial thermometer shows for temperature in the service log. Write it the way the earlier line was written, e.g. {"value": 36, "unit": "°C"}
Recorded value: {"value": 210, "unit": "°C"}
